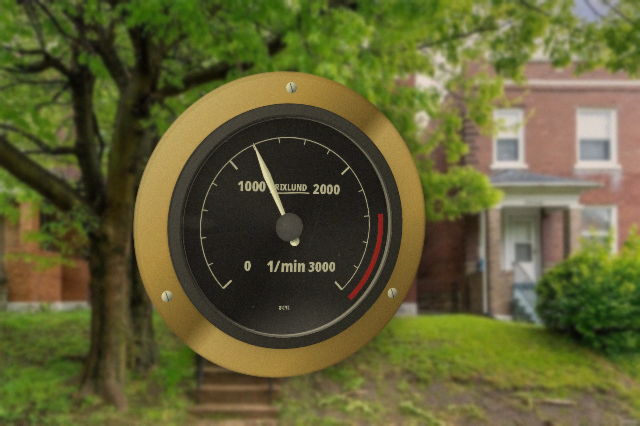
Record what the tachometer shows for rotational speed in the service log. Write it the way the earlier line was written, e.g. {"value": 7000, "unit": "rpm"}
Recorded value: {"value": 1200, "unit": "rpm"}
